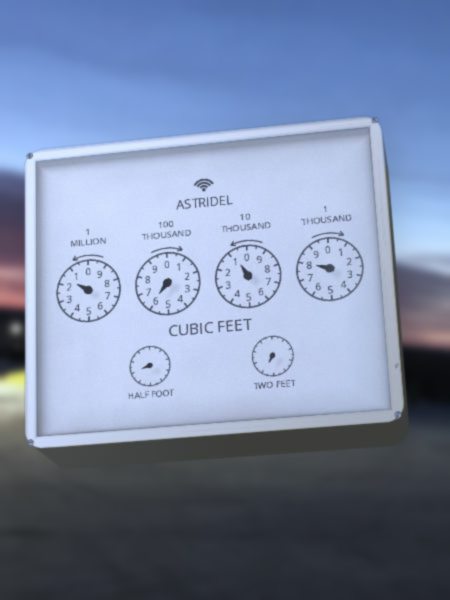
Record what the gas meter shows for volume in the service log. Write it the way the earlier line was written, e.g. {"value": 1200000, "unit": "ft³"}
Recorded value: {"value": 160800, "unit": "ft³"}
